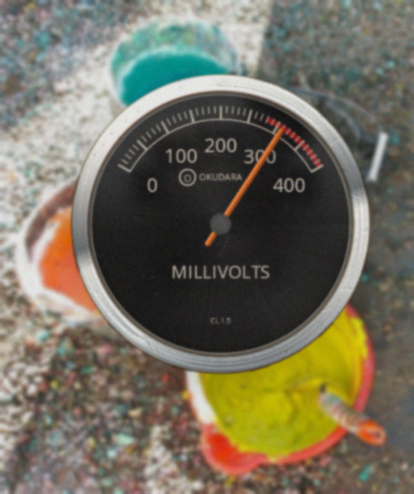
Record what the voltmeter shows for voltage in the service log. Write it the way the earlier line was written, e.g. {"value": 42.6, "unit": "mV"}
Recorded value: {"value": 310, "unit": "mV"}
